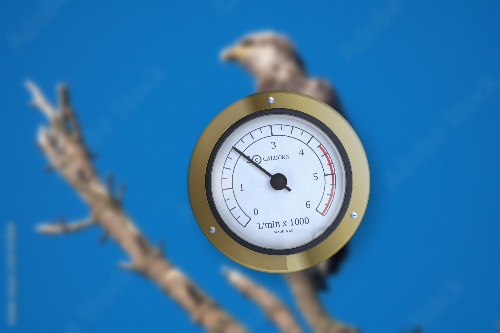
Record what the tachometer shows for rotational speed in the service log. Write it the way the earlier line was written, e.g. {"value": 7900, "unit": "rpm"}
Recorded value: {"value": 2000, "unit": "rpm"}
